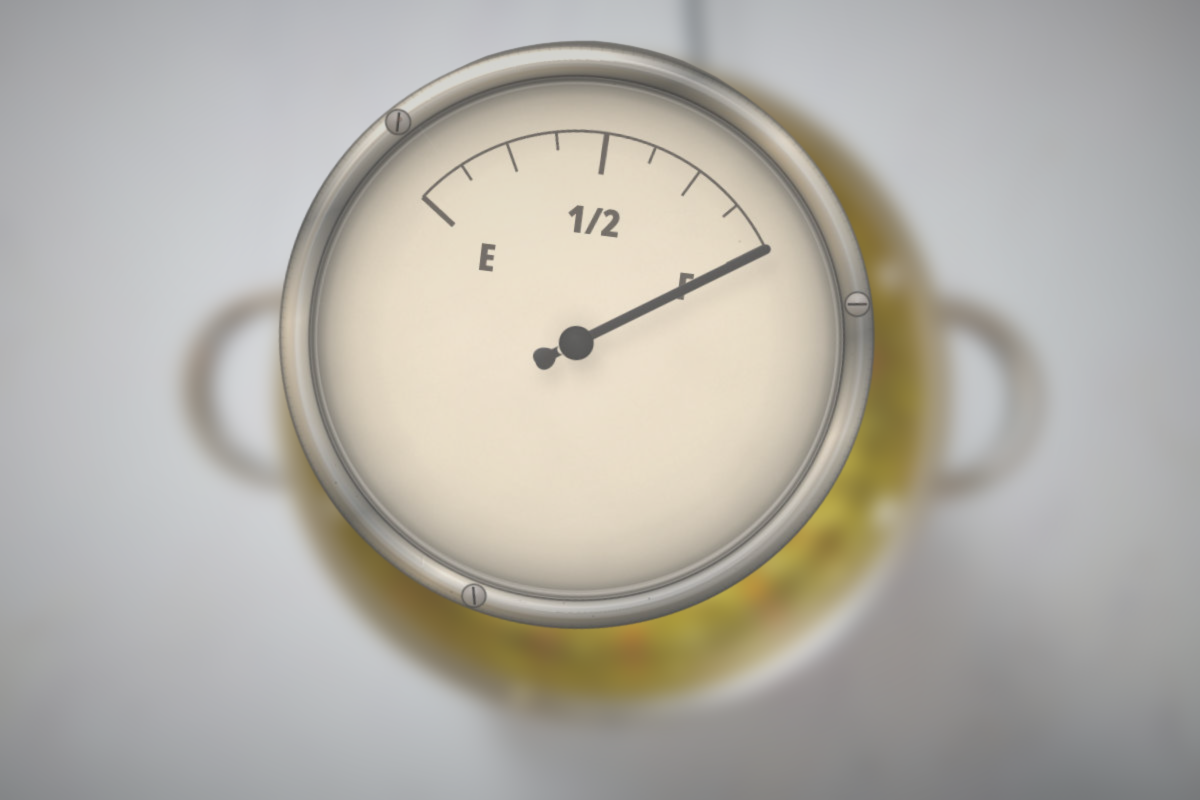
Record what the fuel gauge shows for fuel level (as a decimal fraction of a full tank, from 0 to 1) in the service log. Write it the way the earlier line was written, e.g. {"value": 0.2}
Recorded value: {"value": 1}
